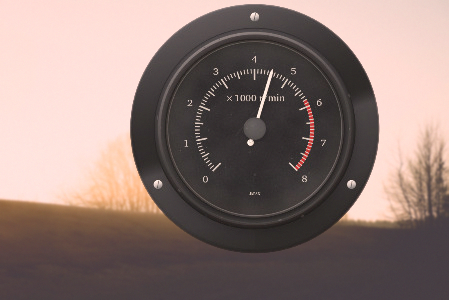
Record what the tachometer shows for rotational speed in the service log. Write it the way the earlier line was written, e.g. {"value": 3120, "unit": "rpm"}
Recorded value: {"value": 4500, "unit": "rpm"}
